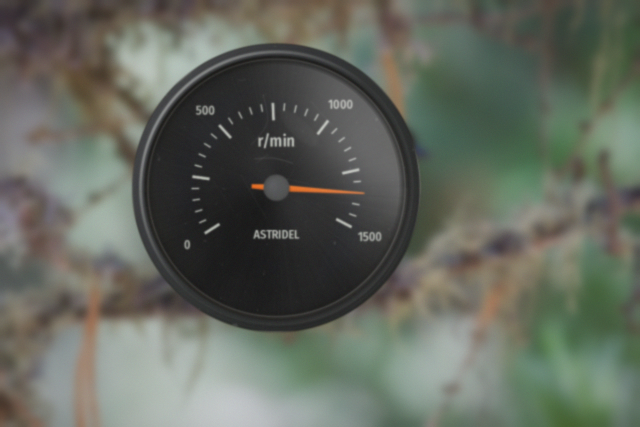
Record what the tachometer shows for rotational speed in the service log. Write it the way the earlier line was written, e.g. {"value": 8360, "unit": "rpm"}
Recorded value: {"value": 1350, "unit": "rpm"}
